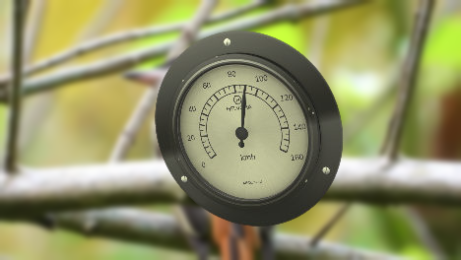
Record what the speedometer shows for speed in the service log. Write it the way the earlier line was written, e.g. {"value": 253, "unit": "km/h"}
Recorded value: {"value": 90, "unit": "km/h"}
